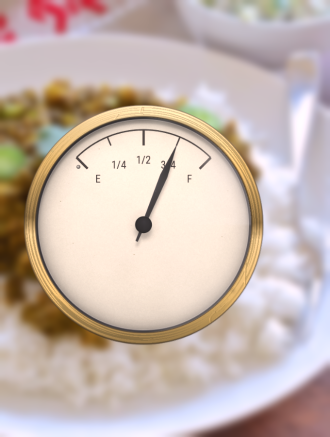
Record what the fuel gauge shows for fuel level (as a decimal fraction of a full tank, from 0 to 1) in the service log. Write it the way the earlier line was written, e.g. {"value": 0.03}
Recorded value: {"value": 0.75}
